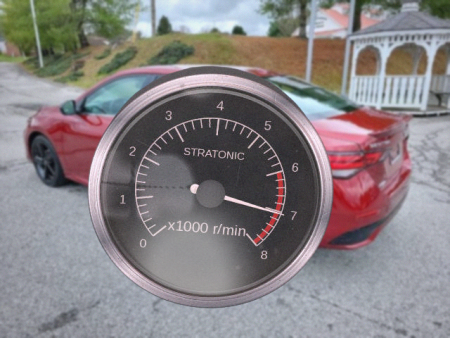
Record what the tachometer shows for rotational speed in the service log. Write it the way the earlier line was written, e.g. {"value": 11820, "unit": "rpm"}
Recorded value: {"value": 7000, "unit": "rpm"}
